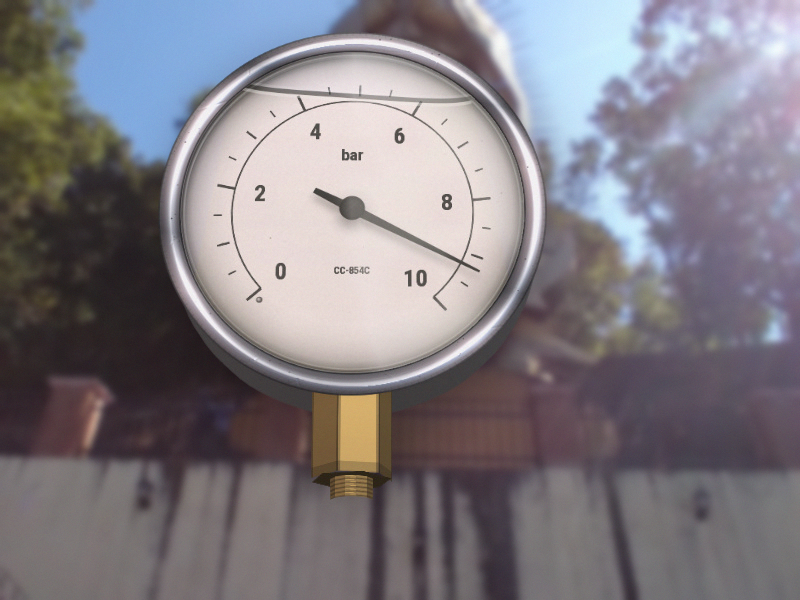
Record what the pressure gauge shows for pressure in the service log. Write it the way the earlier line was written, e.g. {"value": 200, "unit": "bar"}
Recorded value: {"value": 9.25, "unit": "bar"}
